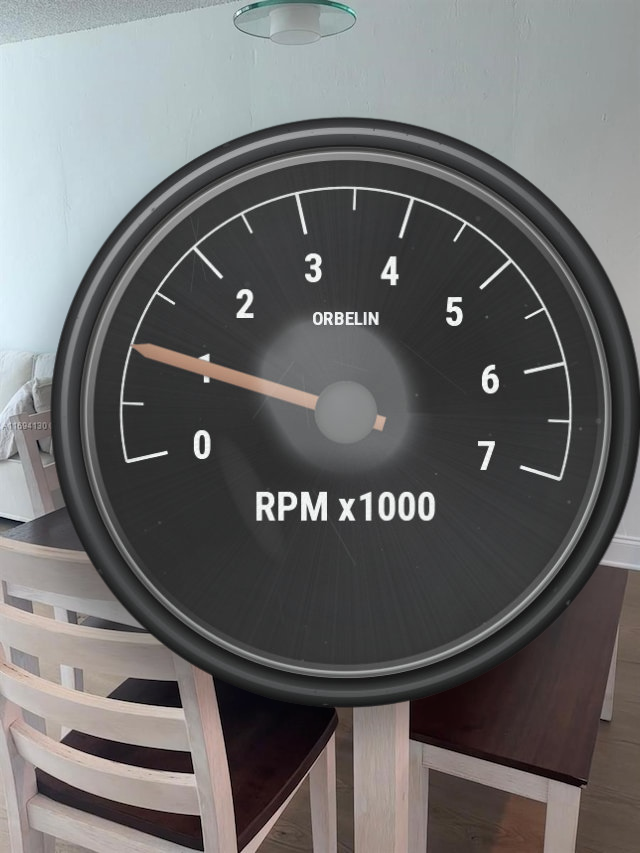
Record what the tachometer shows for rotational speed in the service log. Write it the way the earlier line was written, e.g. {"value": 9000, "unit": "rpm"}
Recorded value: {"value": 1000, "unit": "rpm"}
